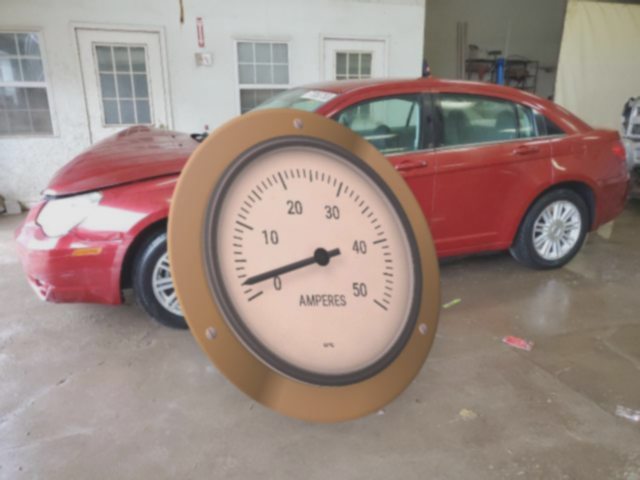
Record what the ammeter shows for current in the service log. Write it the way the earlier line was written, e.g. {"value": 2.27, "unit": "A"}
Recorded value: {"value": 2, "unit": "A"}
